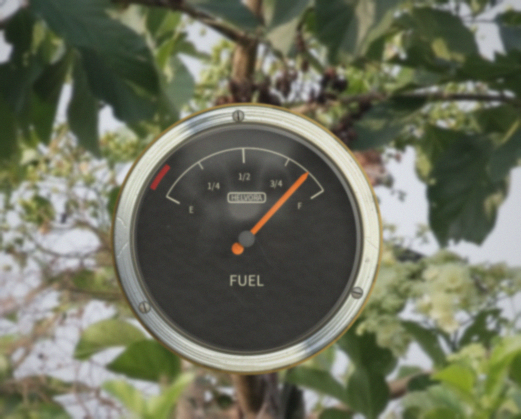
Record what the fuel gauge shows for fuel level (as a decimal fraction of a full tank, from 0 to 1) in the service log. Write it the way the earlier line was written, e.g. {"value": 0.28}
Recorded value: {"value": 0.875}
